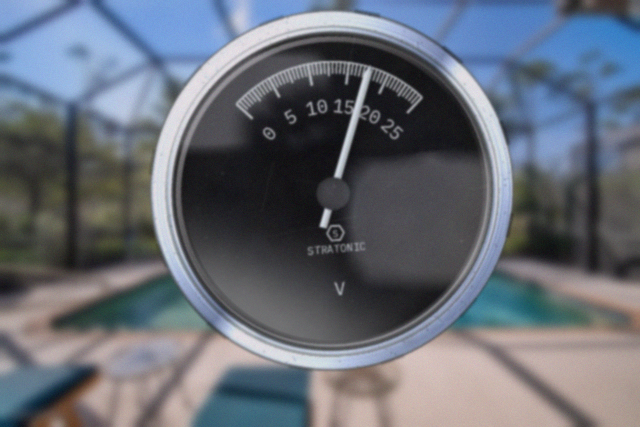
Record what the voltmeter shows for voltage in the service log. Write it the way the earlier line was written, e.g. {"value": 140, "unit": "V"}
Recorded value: {"value": 17.5, "unit": "V"}
